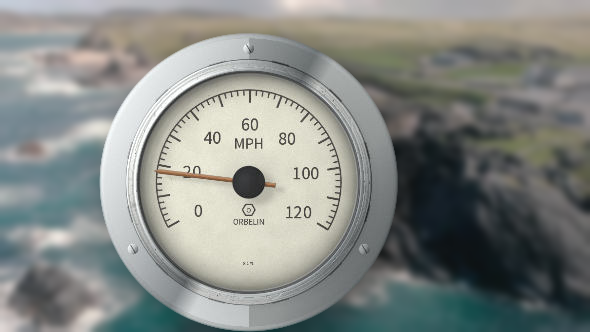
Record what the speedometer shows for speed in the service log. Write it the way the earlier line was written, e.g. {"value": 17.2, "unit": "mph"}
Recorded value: {"value": 18, "unit": "mph"}
